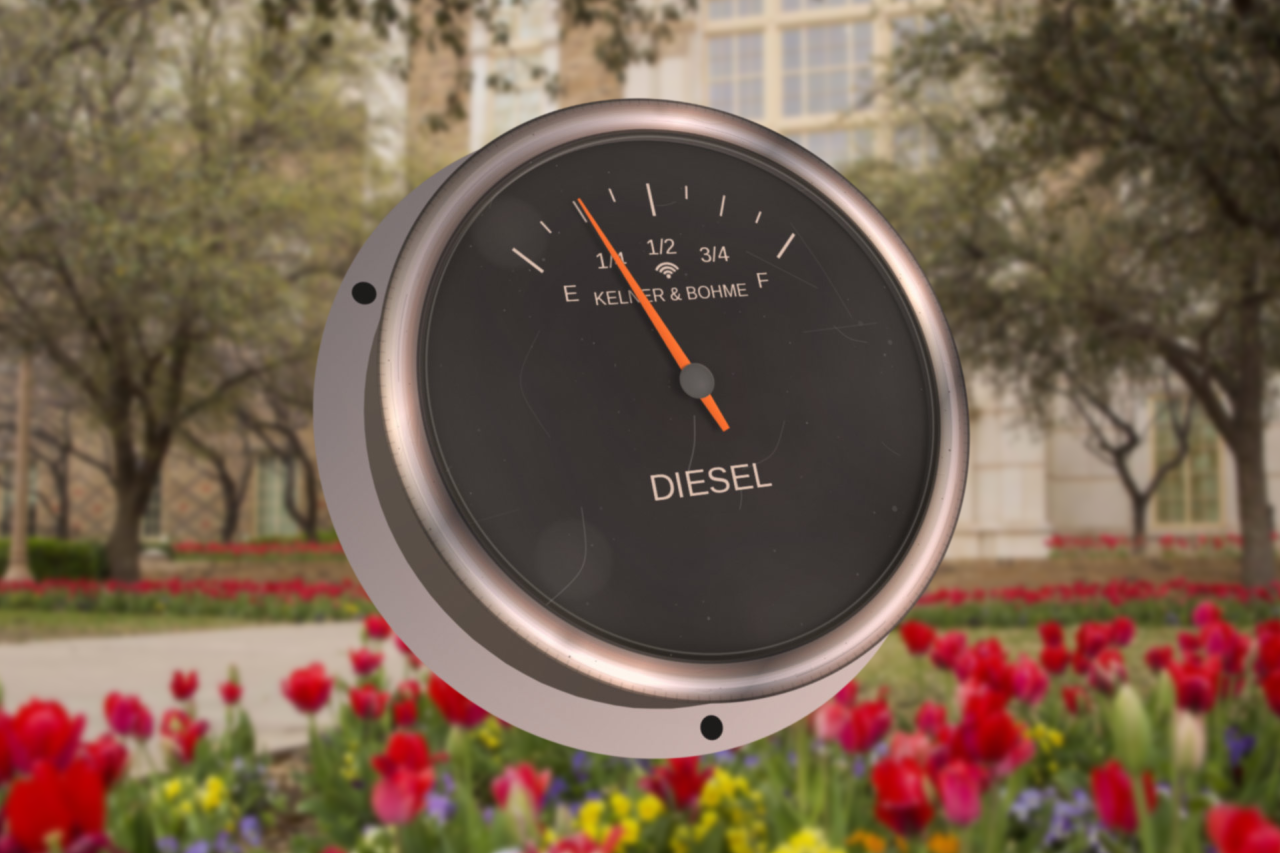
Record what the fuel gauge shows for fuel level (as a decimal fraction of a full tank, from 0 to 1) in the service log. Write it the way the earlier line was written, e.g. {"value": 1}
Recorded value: {"value": 0.25}
